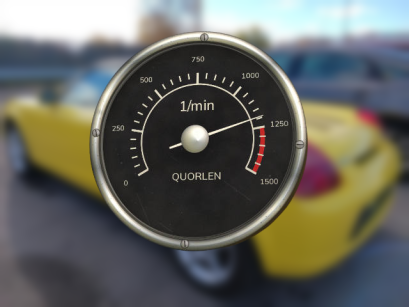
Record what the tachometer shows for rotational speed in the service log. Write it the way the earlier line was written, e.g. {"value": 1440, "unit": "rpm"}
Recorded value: {"value": 1200, "unit": "rpm"}
